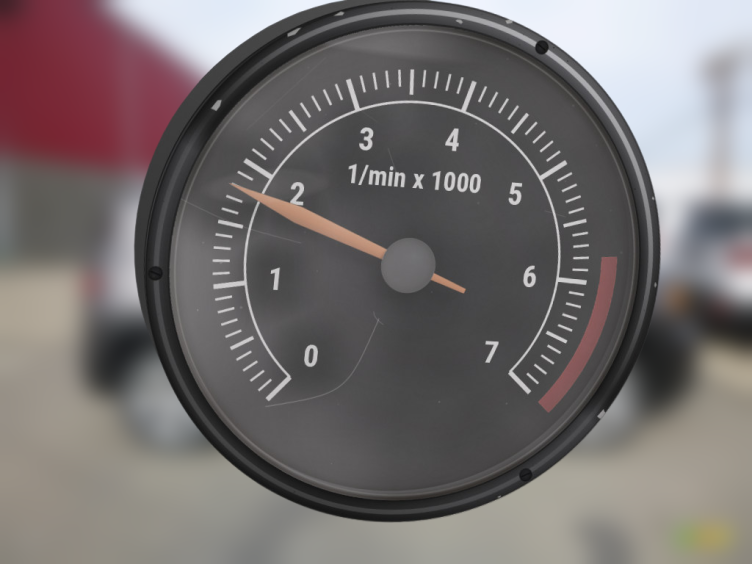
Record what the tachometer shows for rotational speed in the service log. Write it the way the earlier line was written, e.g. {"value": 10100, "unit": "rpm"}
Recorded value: {"value": 1800, "unit": "rpm"}
